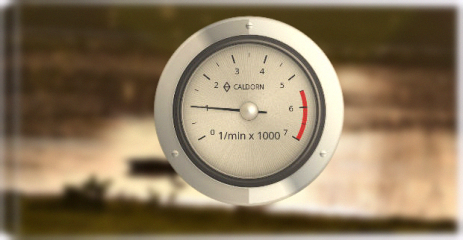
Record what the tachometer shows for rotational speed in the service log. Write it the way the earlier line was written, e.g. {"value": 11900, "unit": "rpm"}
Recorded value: {"value": 1000, "unit": "rpm"}
